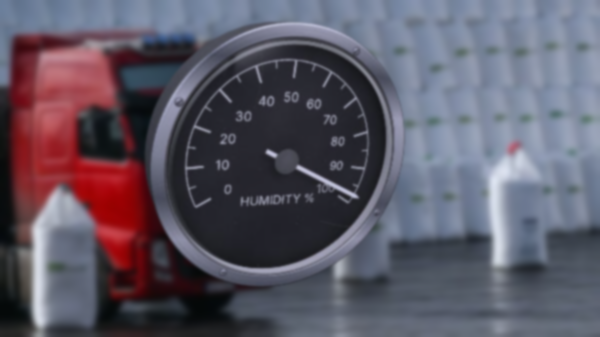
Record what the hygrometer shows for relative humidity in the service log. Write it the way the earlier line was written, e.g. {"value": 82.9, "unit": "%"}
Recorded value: {"value": 97.5, "unit": "%"}
